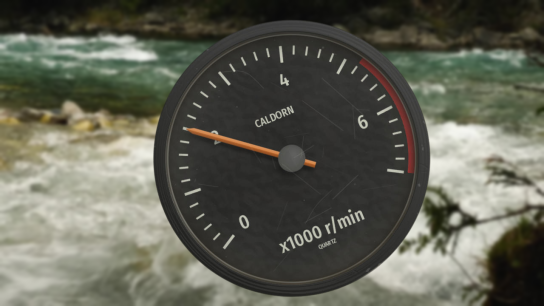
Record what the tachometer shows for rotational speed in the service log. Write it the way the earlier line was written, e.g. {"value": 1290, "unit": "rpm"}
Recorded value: {"value": 2000, "unit": "rpm"}
